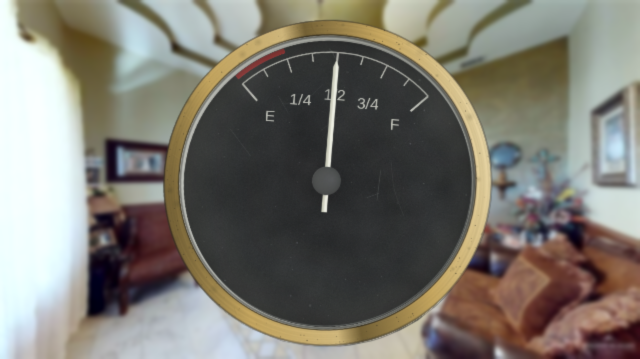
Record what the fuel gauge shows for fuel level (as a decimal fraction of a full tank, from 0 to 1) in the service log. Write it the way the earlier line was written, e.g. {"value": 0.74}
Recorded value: {"value": 0.5}
